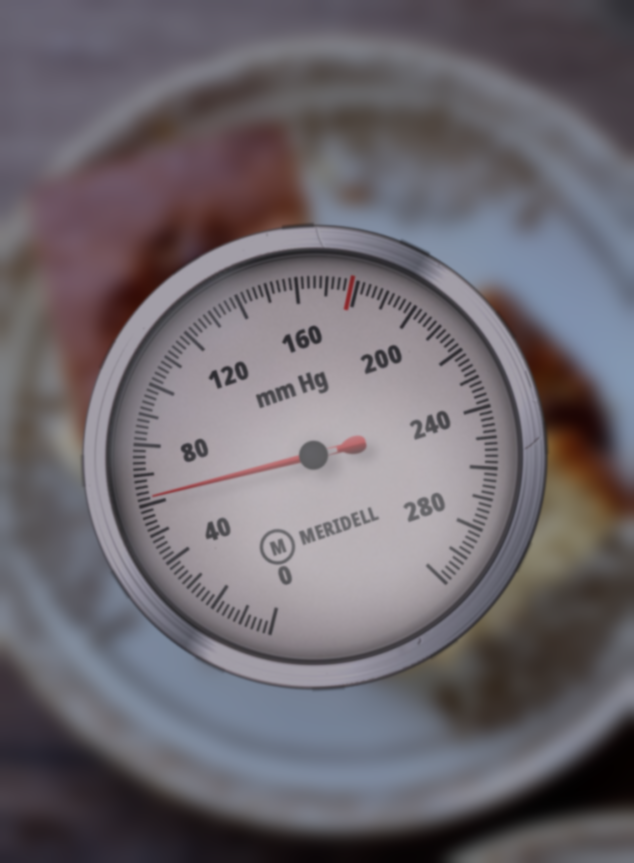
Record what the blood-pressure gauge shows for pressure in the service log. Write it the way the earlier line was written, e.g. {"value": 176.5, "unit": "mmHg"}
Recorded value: {"value": 62, "unit": "mmHg"}
